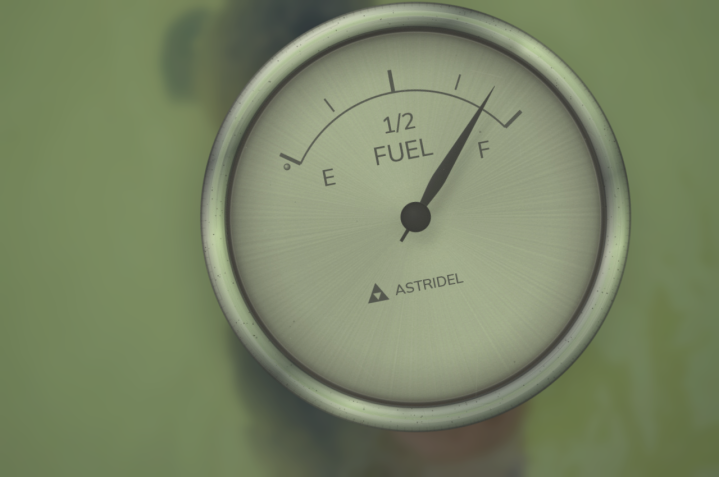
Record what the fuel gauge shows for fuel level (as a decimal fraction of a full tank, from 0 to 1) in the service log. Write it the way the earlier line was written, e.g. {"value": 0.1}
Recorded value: {"value": 0.875}
